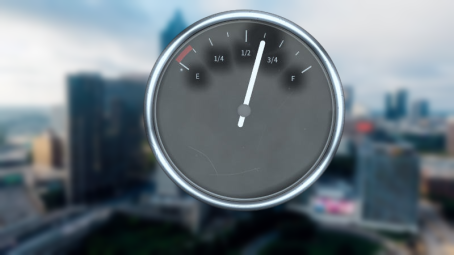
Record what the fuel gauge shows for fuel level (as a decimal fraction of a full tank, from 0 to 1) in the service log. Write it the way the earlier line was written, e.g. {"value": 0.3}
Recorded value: {"value": 0.625}
